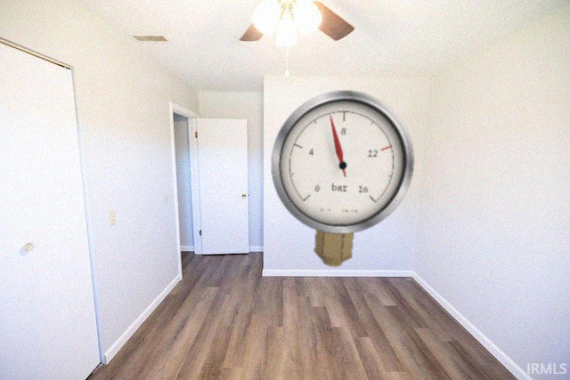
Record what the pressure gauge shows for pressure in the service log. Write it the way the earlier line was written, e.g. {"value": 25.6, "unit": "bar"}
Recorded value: {"value": 7, "unit": "bar"}
